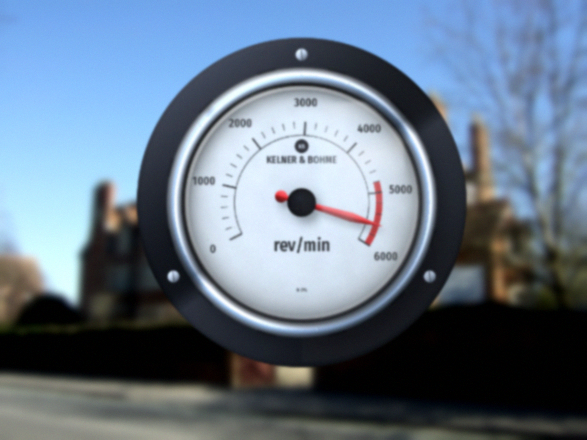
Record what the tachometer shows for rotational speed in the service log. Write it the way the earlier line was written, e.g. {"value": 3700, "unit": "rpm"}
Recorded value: {"value": 5600, "unit": "rpm"}
